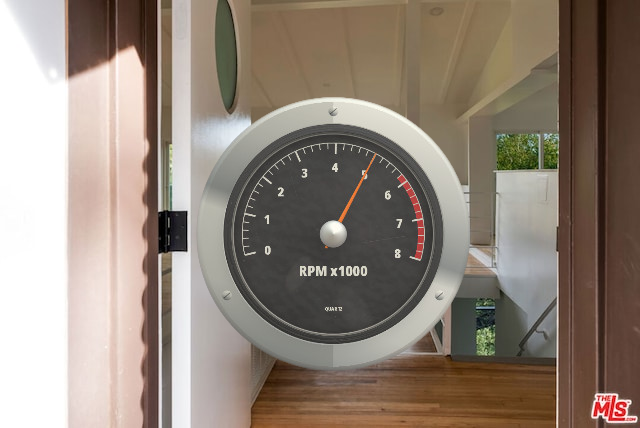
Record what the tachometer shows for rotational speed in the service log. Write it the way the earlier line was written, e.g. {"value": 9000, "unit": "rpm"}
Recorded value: {"value": 5000, "unit": "rpm"}
